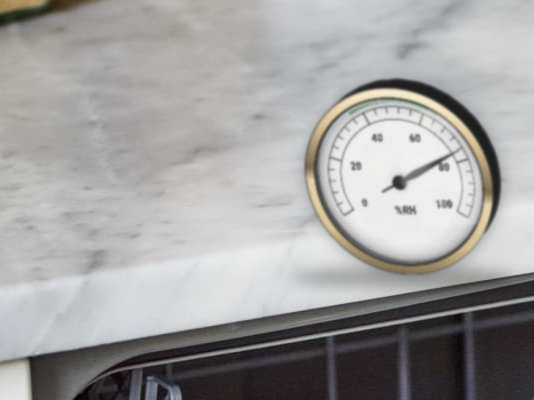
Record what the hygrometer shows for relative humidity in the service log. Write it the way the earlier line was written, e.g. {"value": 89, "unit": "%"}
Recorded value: {"value": 76, "unit": "%"}
